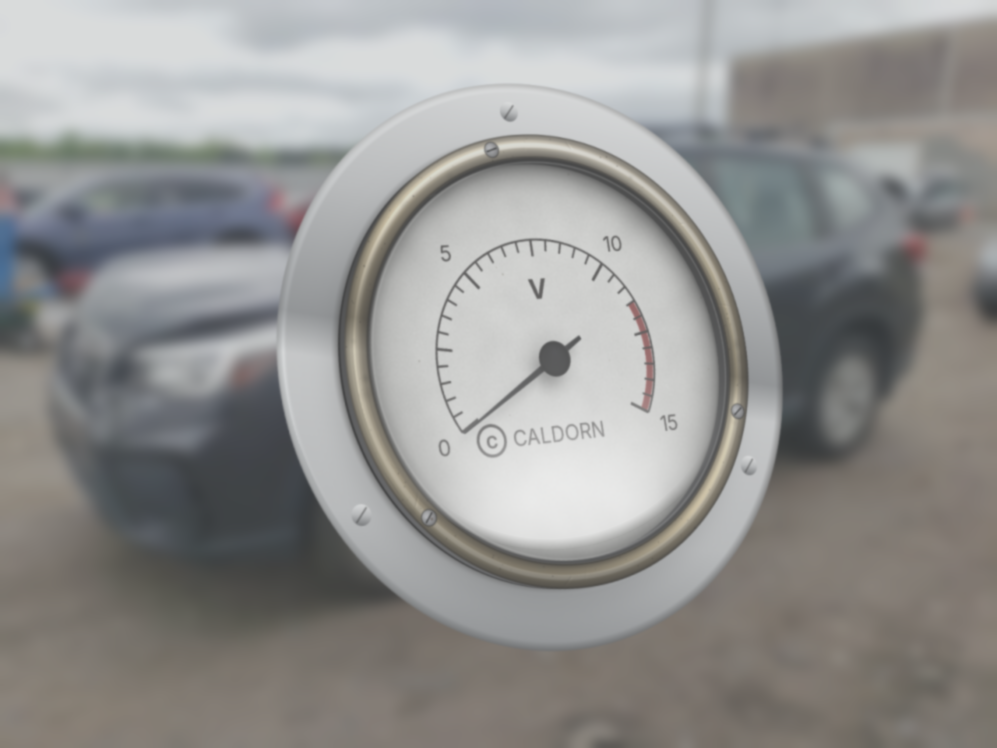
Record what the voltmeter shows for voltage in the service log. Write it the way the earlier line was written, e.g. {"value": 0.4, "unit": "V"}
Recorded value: {"value": 0, "unit": "V"}
